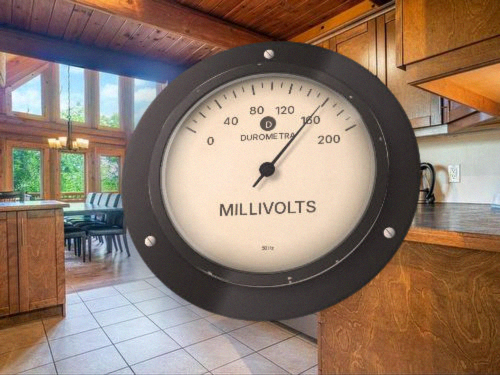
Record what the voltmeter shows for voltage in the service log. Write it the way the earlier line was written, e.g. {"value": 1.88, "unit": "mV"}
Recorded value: {"value": 160, "unit": "mV"}
